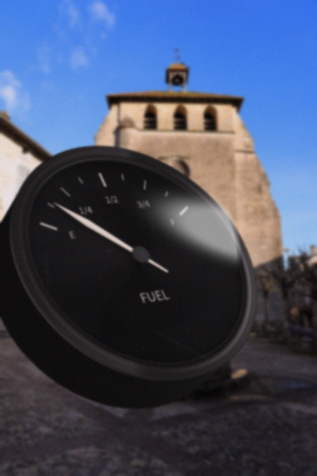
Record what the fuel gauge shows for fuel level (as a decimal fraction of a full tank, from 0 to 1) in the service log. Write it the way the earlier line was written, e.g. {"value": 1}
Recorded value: {"value": 0.125}
